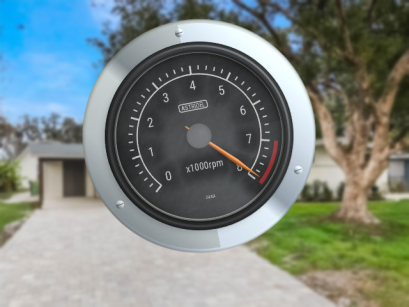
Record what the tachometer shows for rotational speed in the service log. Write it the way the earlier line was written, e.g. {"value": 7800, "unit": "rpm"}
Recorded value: {"value": 7900, "unit": "rpm"}
